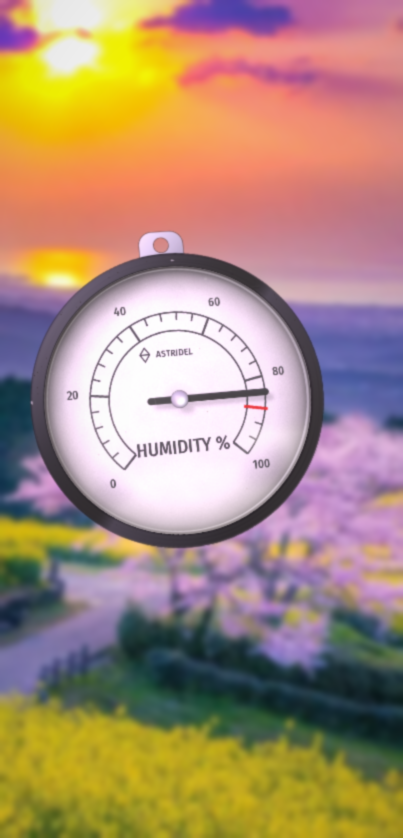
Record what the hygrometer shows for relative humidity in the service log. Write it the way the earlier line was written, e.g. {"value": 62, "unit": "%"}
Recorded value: {"value": 84, "unit": "%"}
